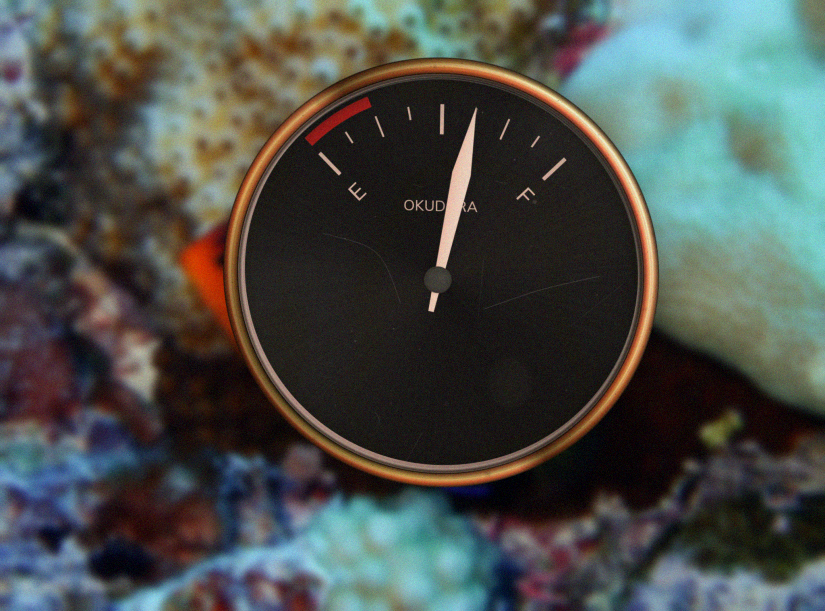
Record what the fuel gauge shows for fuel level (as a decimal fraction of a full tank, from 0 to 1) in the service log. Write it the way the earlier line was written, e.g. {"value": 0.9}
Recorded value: {"value": 0.625}
